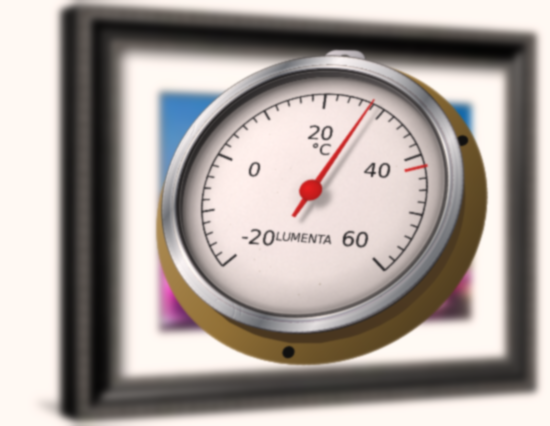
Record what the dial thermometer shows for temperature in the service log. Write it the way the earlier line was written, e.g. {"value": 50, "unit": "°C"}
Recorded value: {"value": 28, "unit": "°C"}
